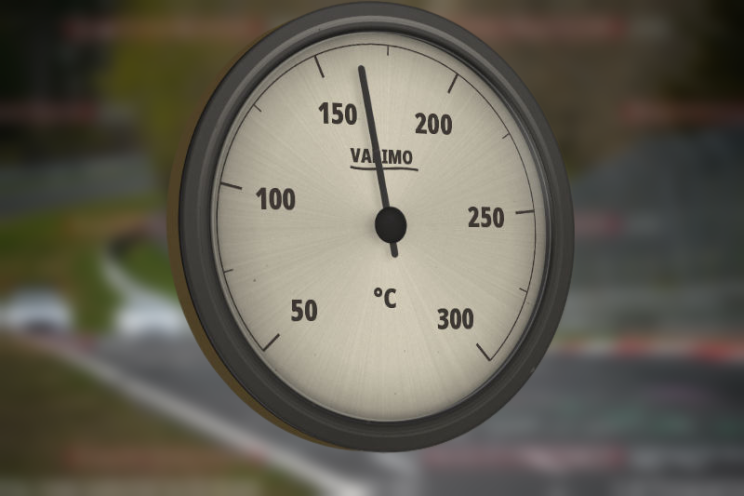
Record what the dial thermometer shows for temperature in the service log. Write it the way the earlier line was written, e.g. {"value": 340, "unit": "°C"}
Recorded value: {"value": 162.5, "unit": "°C"}
